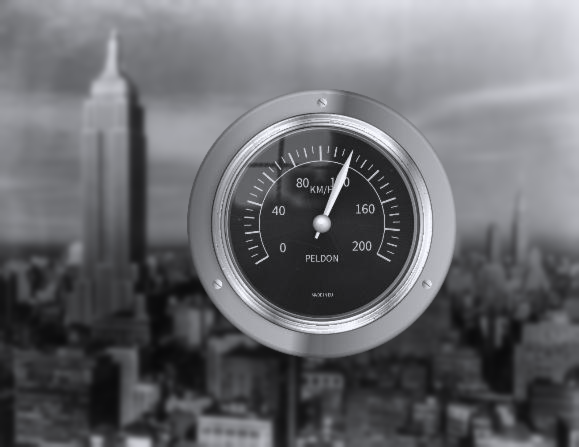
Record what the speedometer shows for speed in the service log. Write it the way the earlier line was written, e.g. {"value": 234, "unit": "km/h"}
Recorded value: {"value": 120, "unit": "km/h"}
